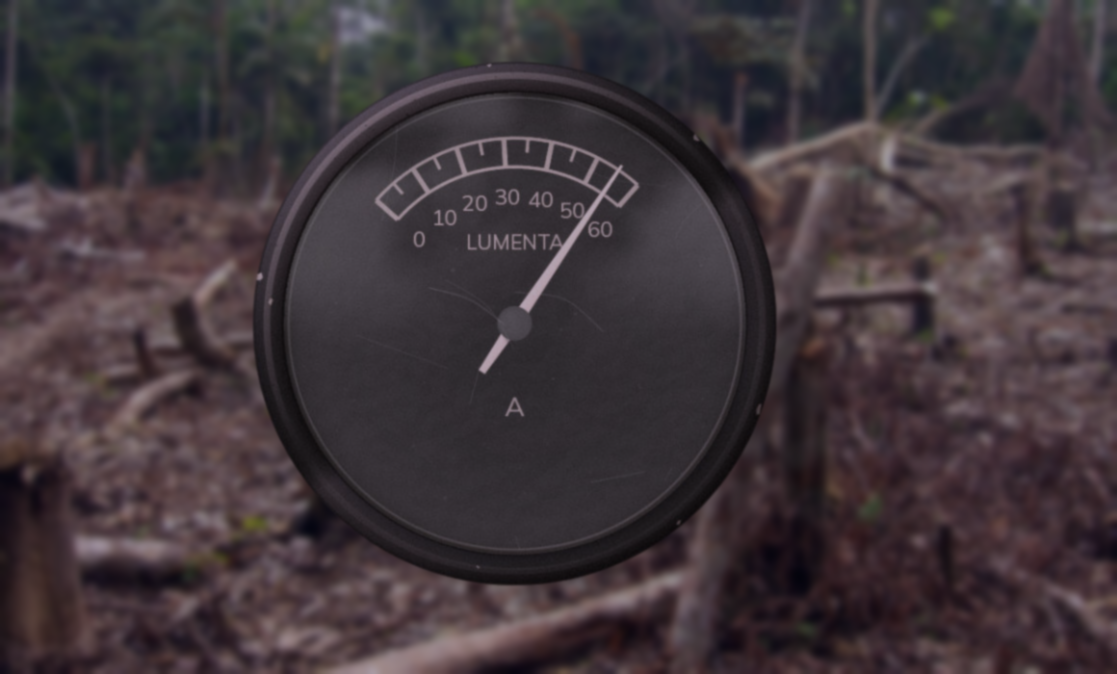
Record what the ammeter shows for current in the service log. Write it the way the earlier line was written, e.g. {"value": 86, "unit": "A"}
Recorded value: {"value": 55, "unit": "A"}
